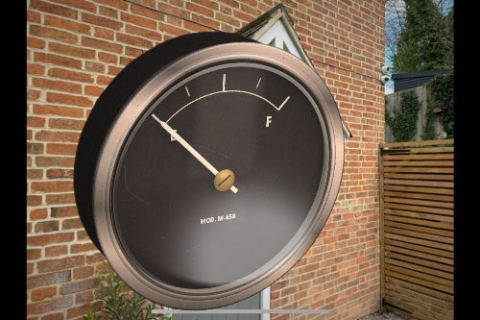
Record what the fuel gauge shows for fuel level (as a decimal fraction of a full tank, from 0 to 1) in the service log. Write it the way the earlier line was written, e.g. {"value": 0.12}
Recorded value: {"value": 0}
